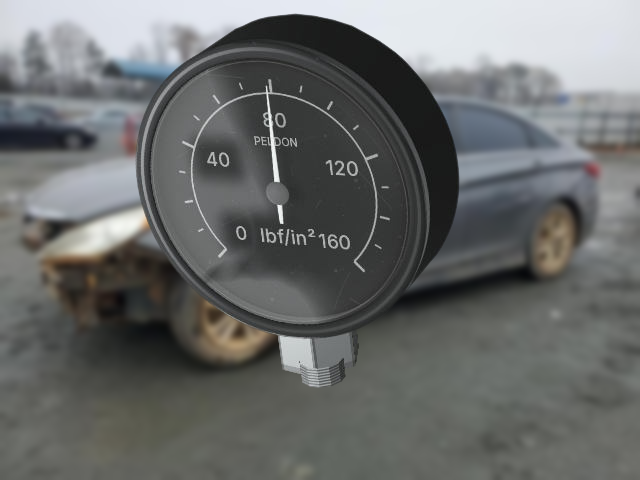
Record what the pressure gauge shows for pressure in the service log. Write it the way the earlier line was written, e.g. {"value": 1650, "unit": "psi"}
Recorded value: {"value": 80, "unit": "psi"}
